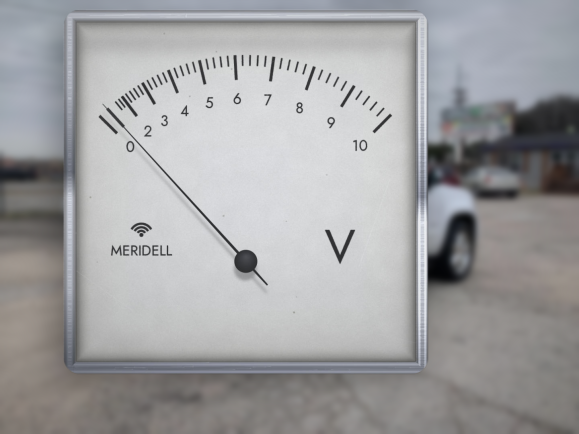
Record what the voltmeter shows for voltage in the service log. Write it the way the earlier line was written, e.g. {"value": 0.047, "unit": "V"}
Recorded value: {"value": 1, "unit": "V"}
